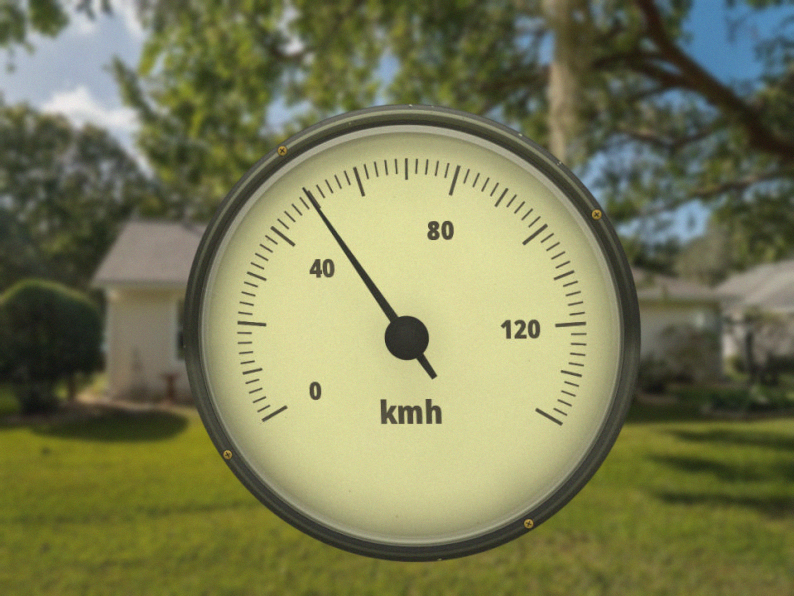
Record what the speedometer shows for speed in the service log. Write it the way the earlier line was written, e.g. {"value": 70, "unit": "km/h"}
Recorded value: {"value": 50, "unit": "km/h"}
